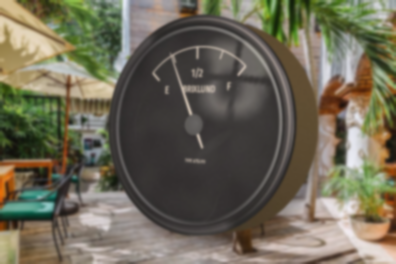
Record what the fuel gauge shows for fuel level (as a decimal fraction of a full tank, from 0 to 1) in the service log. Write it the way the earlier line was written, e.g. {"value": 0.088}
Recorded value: {"value": 0.25}
